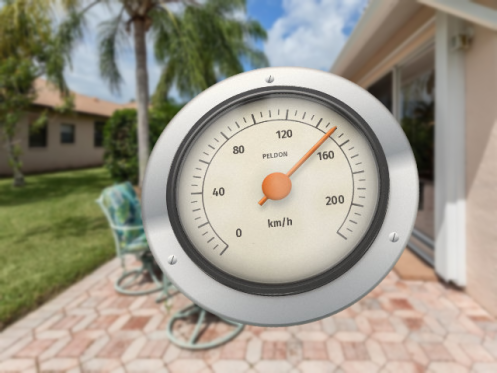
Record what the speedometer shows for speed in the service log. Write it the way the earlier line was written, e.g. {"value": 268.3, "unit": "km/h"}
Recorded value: {"value": 150, "unit": "km/h"}
